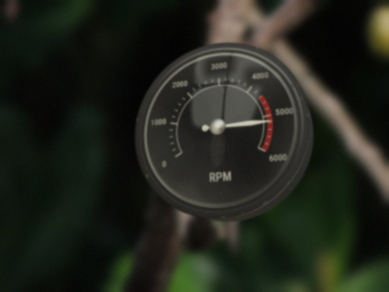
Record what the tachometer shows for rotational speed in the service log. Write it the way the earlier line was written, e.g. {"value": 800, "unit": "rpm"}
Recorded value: {"value": 5200, "unit": "rpm"}
